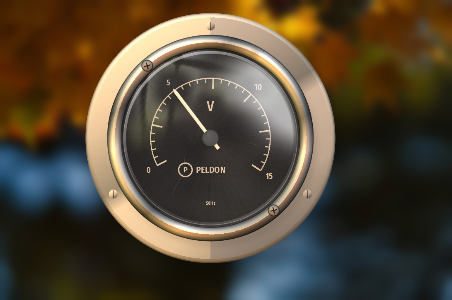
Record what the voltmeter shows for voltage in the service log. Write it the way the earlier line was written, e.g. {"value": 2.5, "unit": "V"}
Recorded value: {"value": 5, "unit": "V"}
